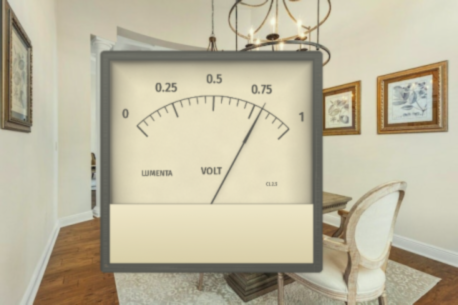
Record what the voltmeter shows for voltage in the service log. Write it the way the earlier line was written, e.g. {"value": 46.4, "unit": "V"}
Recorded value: {"value": 0.8, "unit": "V"}
